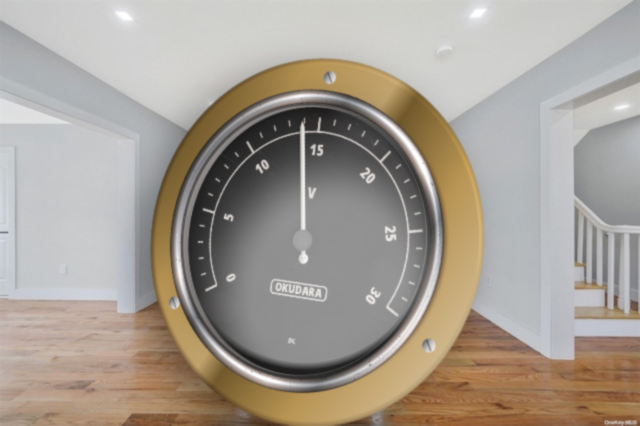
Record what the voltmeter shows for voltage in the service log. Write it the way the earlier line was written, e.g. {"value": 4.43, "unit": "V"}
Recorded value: {"value": 14, "unit": "V"}
